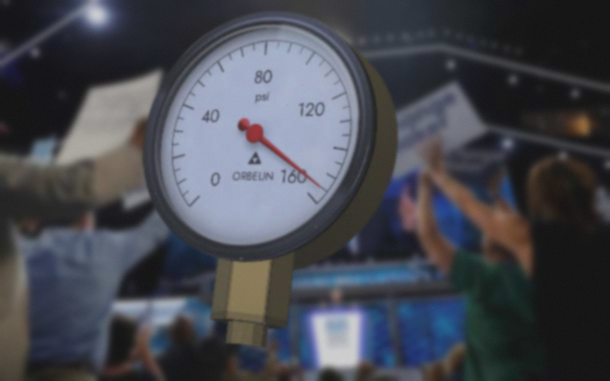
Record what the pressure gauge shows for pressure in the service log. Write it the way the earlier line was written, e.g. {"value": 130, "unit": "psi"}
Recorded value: {"value": 155, "unit": "psi"}
